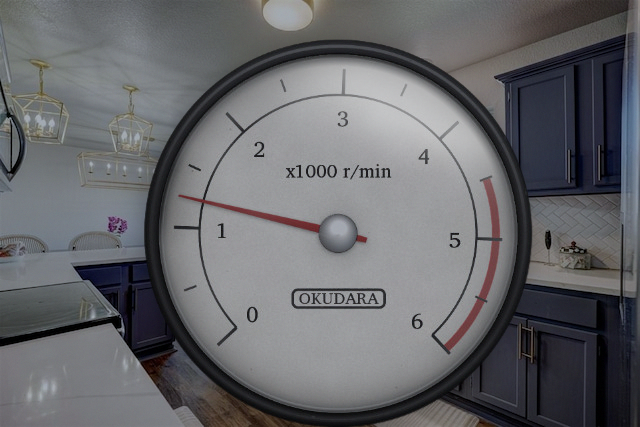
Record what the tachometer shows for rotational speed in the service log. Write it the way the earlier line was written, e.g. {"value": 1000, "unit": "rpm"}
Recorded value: {"value": 1250, "unit": "rpm"}
